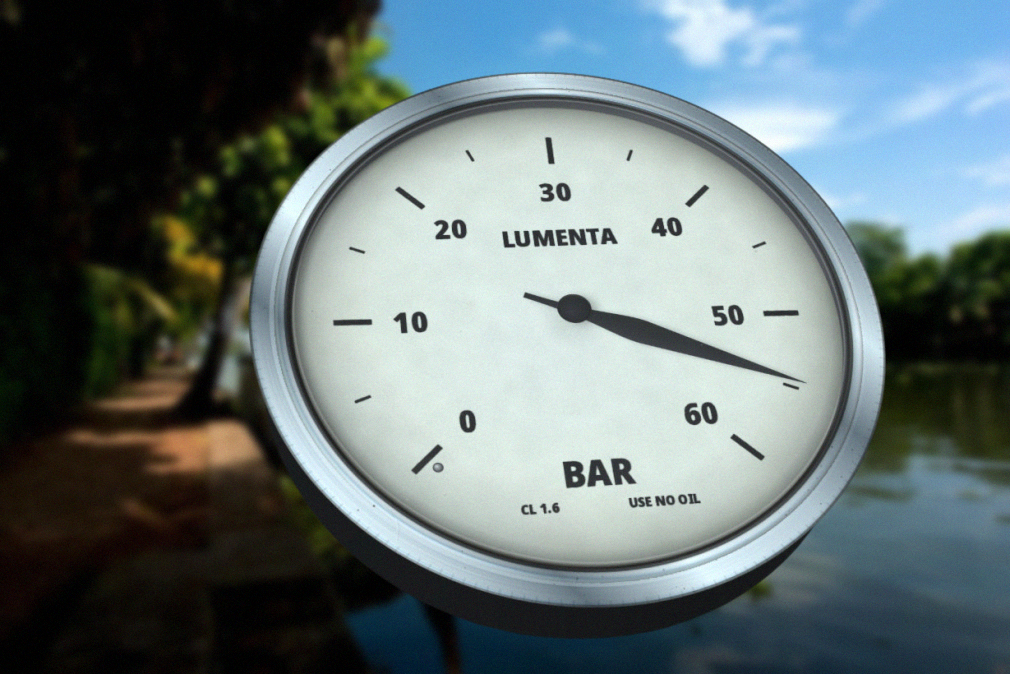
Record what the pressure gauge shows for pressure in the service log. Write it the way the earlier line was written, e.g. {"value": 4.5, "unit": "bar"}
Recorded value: {"value": 55, "unit": "bar"}
